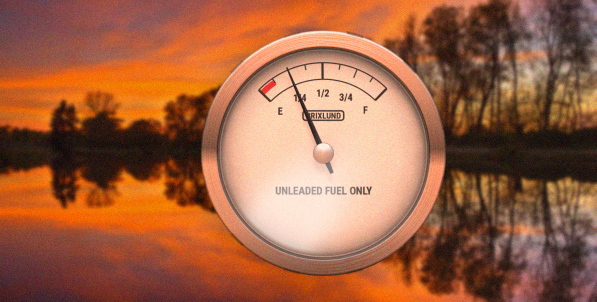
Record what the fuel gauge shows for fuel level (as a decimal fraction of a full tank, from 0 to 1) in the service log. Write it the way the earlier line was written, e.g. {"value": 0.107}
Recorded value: {"value": 0.25}
